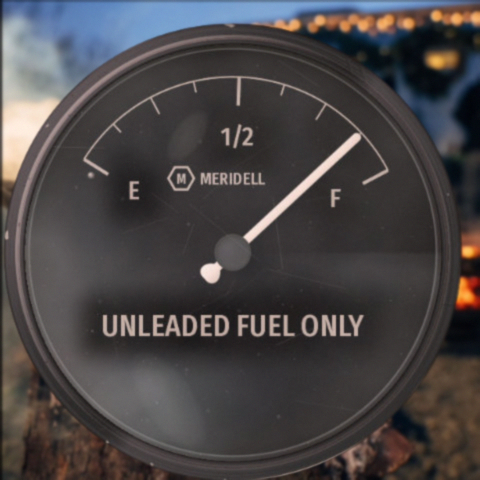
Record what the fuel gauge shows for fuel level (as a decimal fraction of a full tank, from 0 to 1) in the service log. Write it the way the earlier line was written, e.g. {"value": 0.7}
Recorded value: {"value": 0.875}
